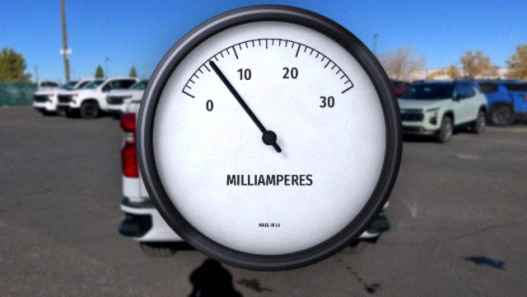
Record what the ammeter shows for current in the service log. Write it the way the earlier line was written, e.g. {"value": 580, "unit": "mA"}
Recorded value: {"value": 6, "unit": "mA"}
